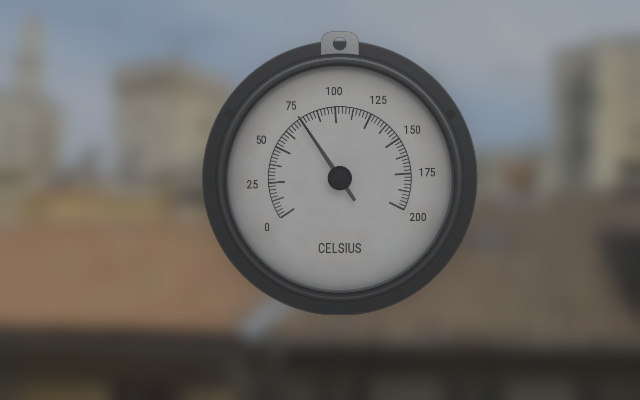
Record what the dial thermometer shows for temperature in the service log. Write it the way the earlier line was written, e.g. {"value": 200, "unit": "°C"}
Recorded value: {"value": 75, "unit": "°C"}
